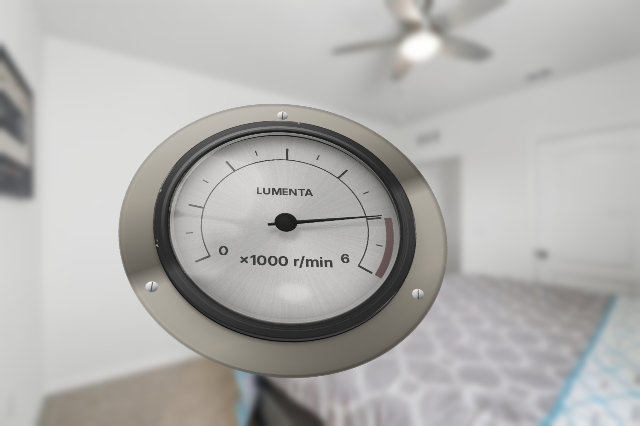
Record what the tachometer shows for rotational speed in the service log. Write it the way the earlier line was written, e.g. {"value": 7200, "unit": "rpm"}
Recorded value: {"value": 5000, "unit": "rpm"}
